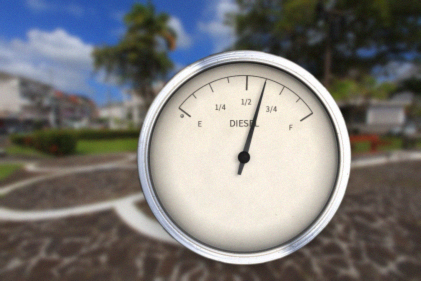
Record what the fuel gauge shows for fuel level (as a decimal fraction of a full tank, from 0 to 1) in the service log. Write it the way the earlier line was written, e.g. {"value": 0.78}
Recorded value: {"value": 0.625}
